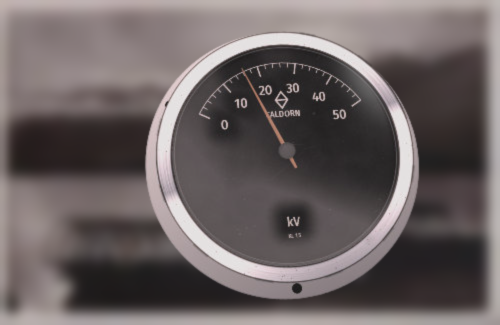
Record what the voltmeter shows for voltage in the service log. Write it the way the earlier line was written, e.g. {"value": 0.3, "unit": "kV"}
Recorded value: {"value": 16, "unit": "kV"}
